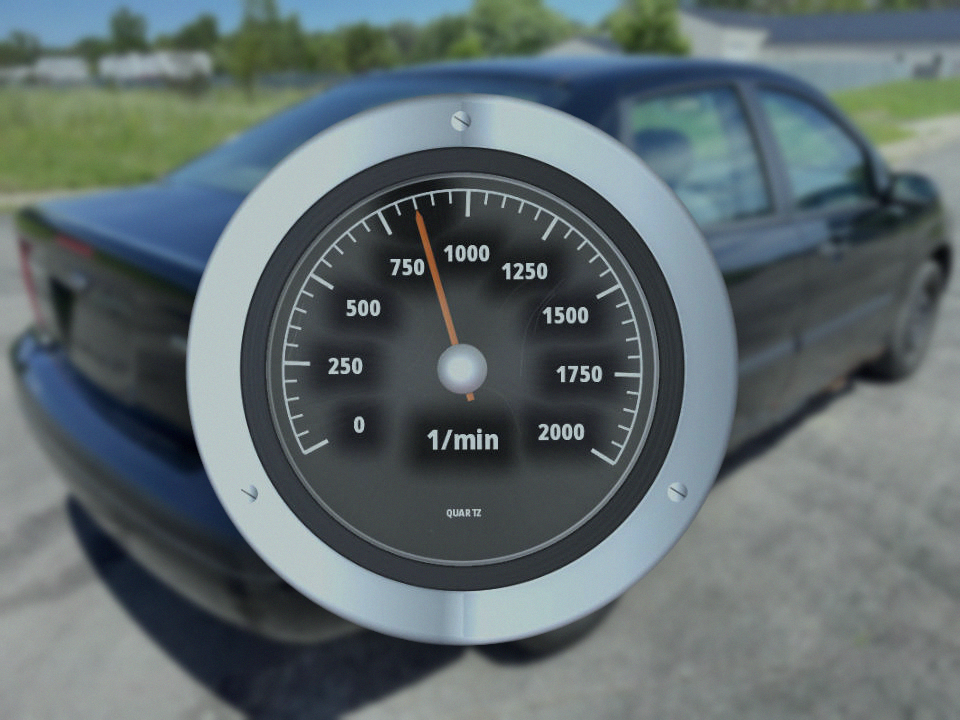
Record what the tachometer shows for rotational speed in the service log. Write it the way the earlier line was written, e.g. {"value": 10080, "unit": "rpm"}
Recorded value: {"value": 850, "unit": "rpm"}
